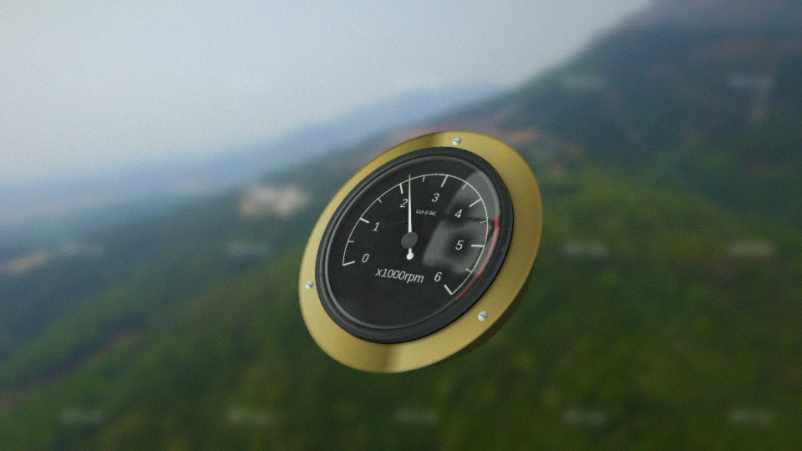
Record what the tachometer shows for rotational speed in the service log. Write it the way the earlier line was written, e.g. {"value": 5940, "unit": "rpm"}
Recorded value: {"value": 2250, "unit": "rpm"}
